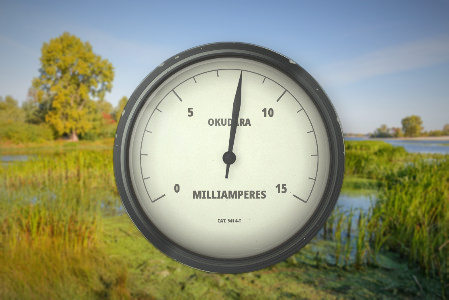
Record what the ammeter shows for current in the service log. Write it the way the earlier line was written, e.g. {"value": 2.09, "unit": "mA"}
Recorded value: {"value": 8, "unit": "mA"}
